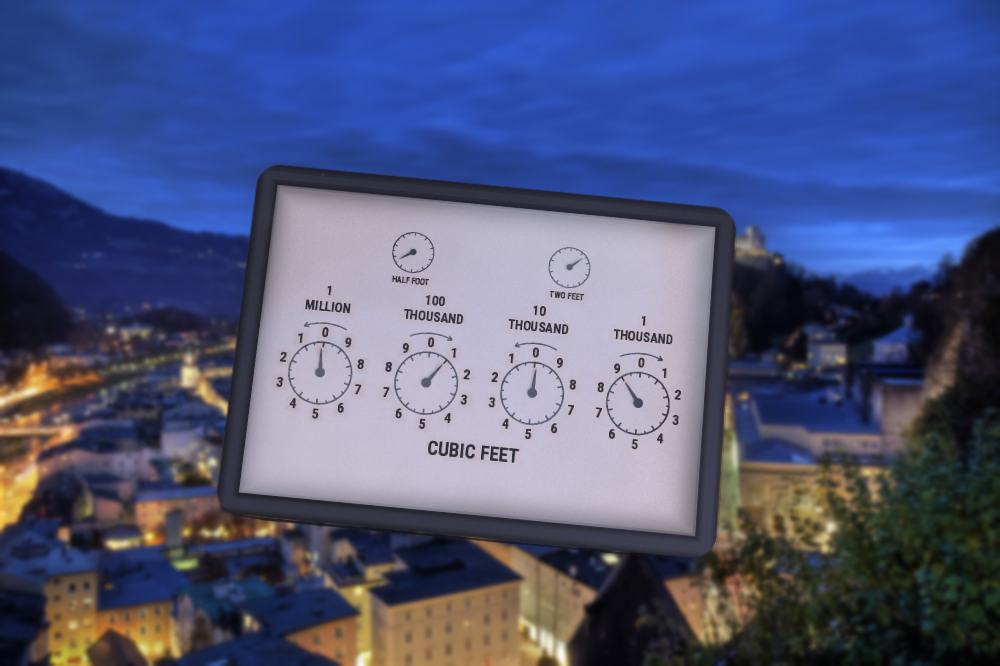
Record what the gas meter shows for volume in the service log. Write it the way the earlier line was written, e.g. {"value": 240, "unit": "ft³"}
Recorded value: {"value": 9900, "unit": "ft³"}
